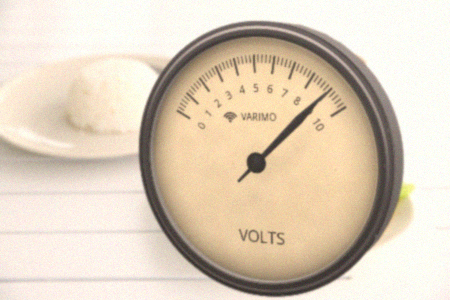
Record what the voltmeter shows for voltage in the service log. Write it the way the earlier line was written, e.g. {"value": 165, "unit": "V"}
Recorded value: {"value": 9, "unit": "V"}
